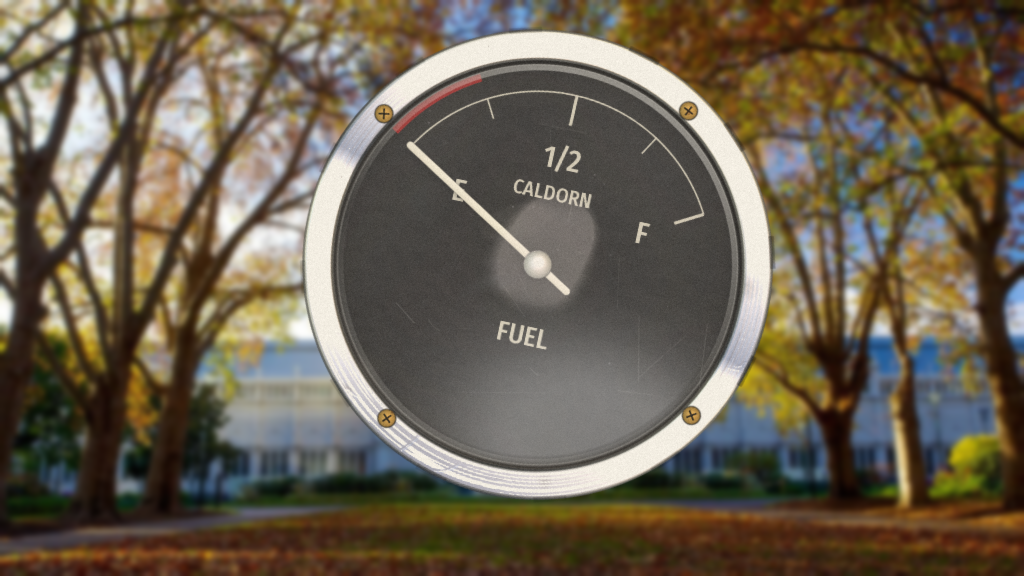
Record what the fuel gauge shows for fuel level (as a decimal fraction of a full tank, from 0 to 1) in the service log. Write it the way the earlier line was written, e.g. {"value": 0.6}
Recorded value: {"value": 0}
